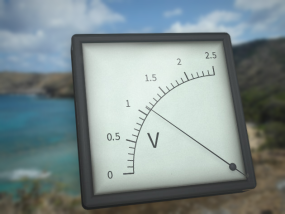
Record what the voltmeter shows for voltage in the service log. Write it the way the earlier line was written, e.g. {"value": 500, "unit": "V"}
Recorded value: {"value": 1.1, "unit": "V"}
